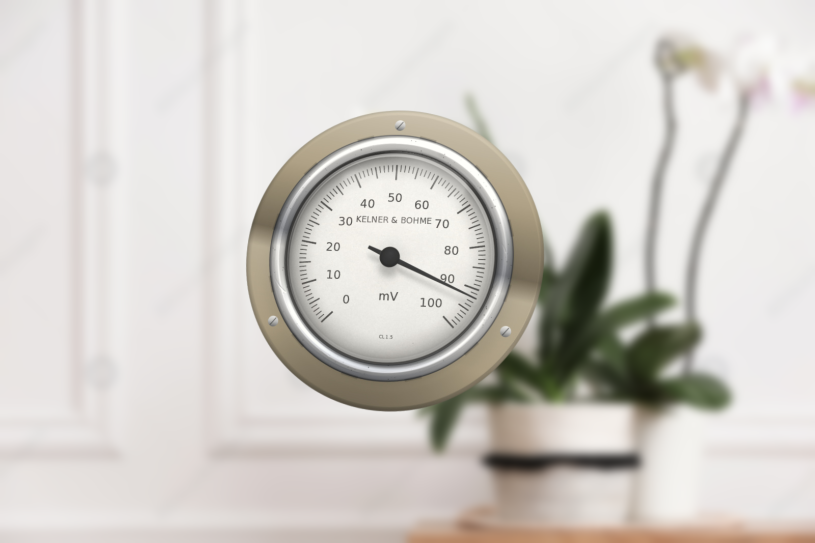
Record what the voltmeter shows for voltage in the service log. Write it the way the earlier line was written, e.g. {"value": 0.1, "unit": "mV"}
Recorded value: {"value": 92, "unit": "mV"}
